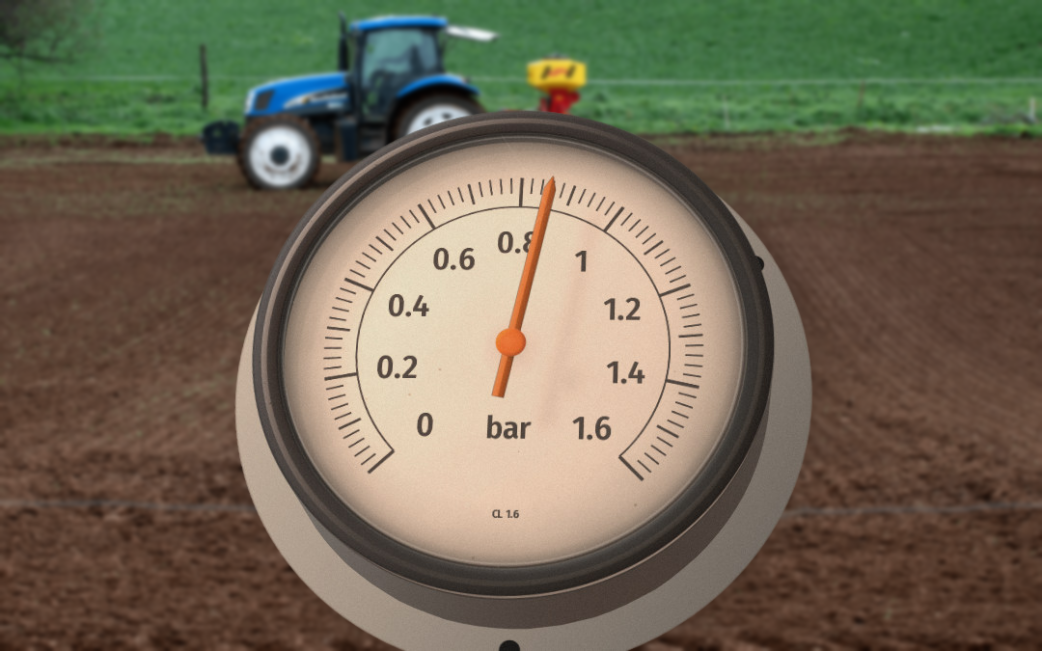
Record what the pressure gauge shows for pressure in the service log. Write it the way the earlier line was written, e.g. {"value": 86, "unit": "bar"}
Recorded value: {"value": 0.86, "unit": "bar"}
